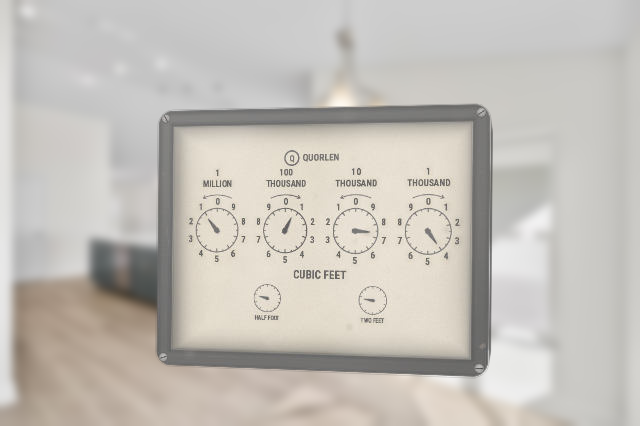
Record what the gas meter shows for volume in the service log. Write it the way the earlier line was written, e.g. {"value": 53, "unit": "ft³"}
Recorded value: {"value": 107400, "unit": "ft³"}
